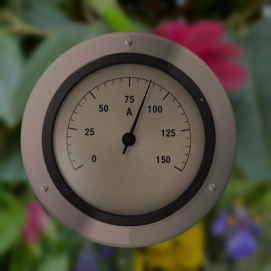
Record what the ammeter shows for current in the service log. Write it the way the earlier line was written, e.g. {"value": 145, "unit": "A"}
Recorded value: {"value": 87.5, "unit": "A"}
